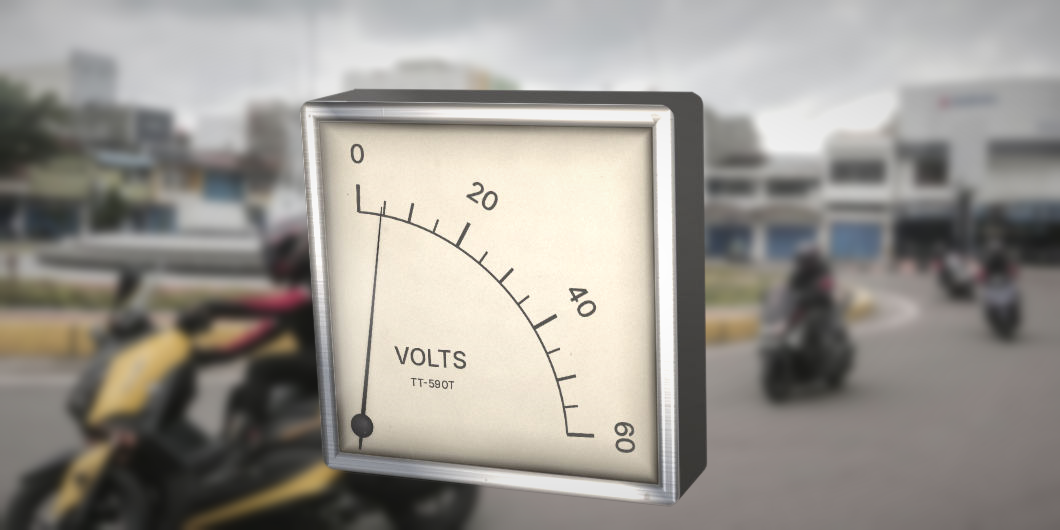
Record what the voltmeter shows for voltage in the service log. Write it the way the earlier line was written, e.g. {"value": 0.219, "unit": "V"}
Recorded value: {"value": 5, "unit": "V"}
